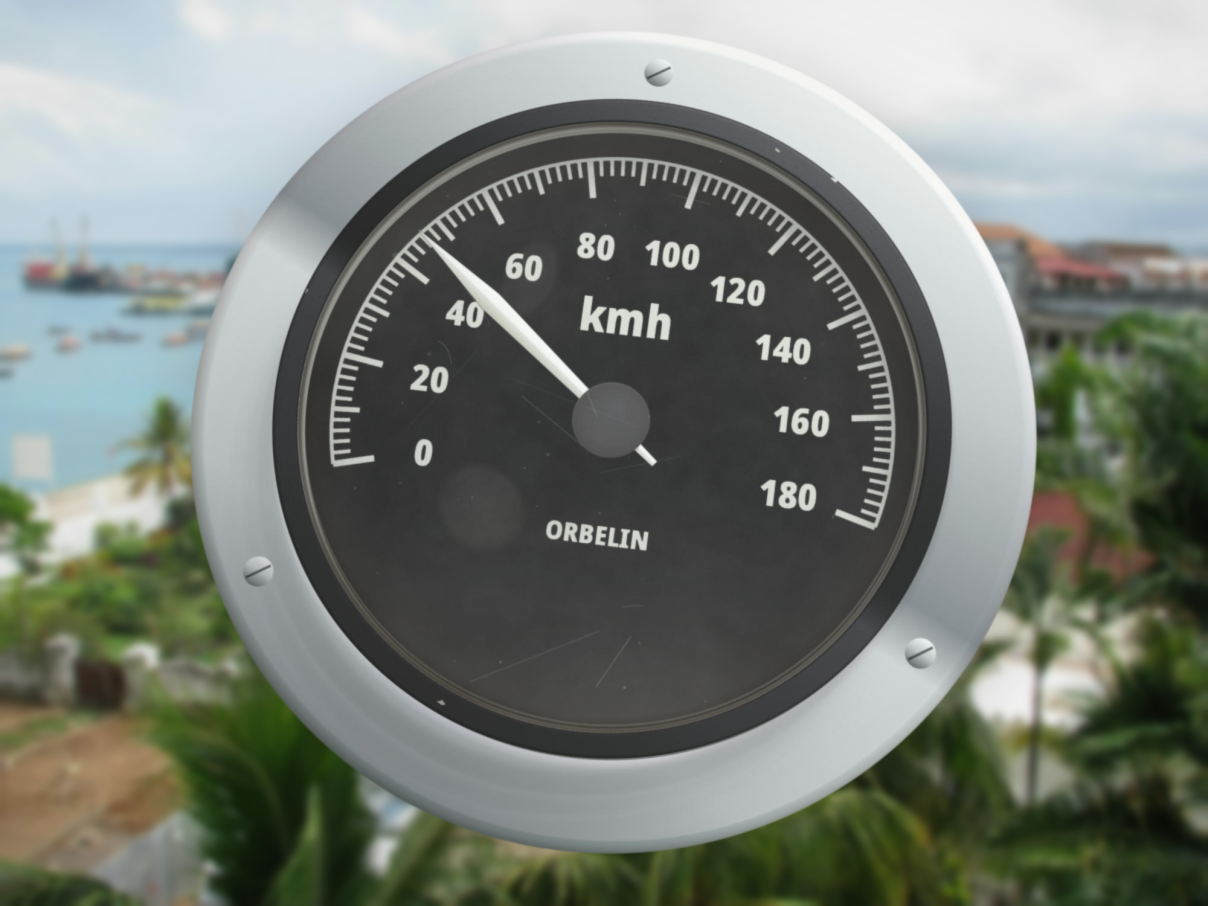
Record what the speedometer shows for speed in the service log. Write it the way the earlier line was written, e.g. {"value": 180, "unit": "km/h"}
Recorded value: {"value": 46, "unit": "km/h"}
